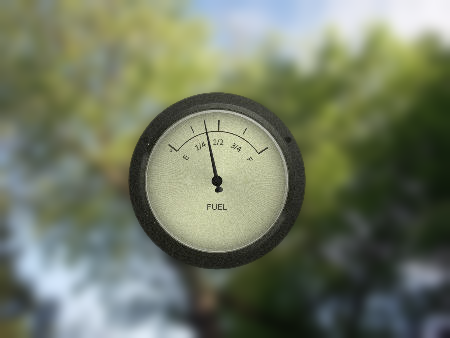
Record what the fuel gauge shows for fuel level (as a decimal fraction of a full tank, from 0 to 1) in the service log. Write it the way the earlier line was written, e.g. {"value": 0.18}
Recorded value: {"value": 0.375}
